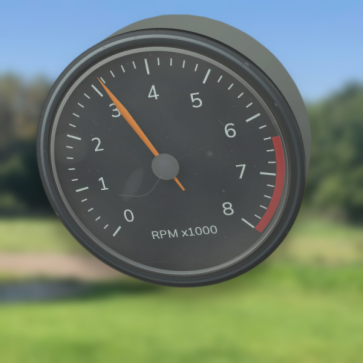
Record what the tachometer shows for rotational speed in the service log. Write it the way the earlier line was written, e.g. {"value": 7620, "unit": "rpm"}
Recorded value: {"value": 3200, "unit": "rpm"}
